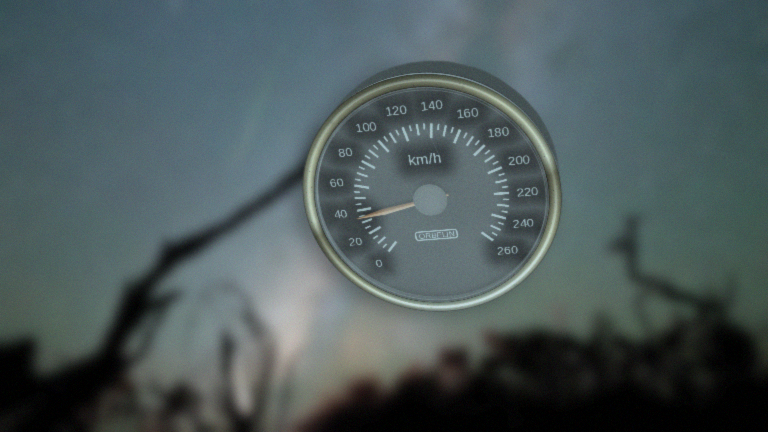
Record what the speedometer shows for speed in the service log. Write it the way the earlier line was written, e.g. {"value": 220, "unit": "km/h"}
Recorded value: {"value": 35, "unit": "km/h"}
